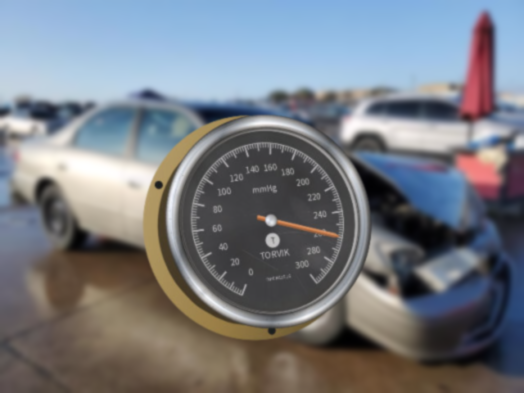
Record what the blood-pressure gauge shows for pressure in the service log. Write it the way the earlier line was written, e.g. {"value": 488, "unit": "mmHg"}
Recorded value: {"value": 260, "unit": "mmHg"}
